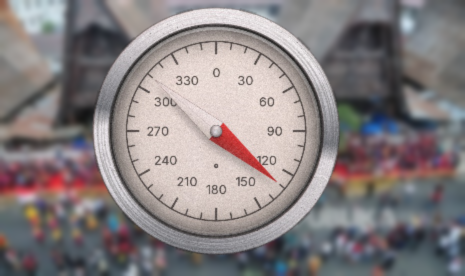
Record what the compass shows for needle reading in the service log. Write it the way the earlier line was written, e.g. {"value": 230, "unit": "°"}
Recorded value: {"value": 130, "unit": "°"}
